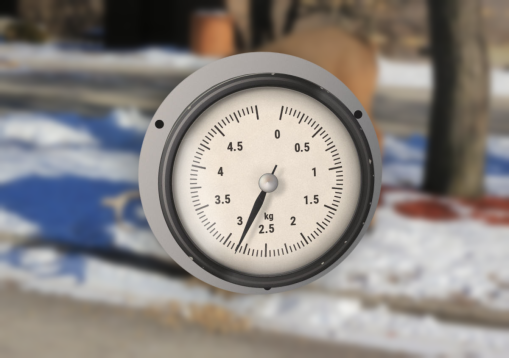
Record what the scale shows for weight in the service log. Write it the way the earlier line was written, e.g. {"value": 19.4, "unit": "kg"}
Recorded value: {"value": 2.85, "unit": "kg"}
